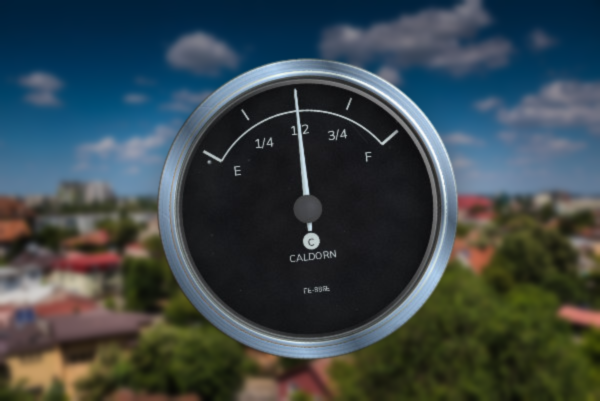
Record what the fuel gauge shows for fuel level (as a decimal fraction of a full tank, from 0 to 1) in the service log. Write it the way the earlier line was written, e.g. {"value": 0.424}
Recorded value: {"value": 0.5}
